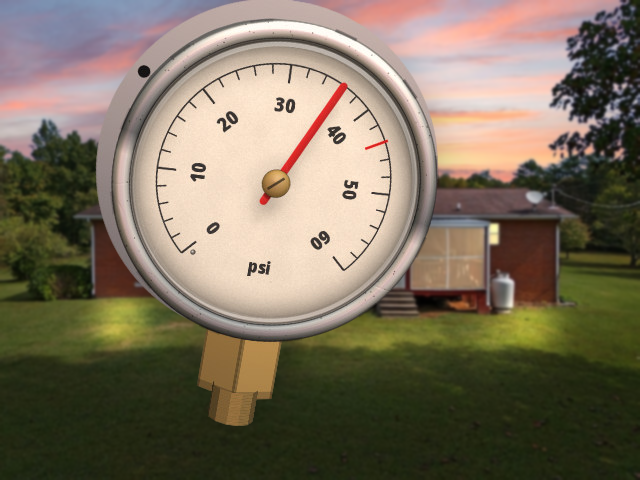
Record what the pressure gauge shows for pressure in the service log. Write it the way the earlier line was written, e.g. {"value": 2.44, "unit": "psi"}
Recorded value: {"value": 36, "unit": "psi"}
